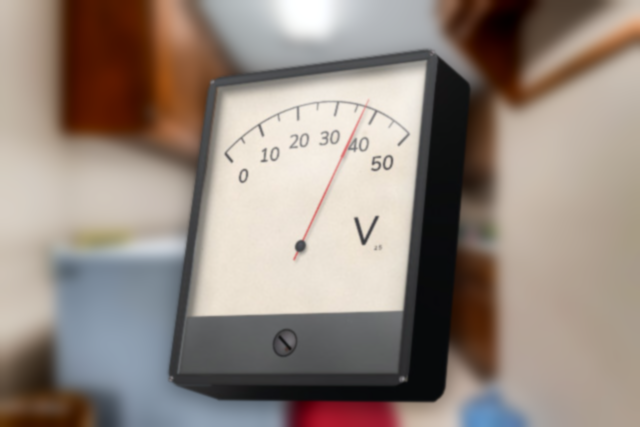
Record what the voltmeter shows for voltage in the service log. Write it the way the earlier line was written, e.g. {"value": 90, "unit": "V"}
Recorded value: {"value": 37.5, "unit": "V"}
